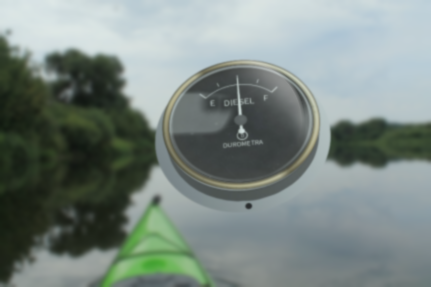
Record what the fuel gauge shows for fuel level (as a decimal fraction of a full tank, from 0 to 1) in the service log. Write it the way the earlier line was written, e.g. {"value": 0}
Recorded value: {"value": 0.5}
